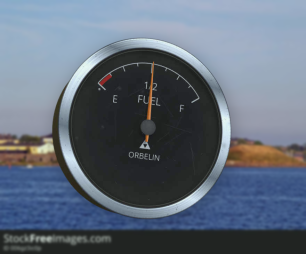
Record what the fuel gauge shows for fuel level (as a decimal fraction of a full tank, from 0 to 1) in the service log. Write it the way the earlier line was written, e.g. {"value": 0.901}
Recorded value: {"value": 0.5}
